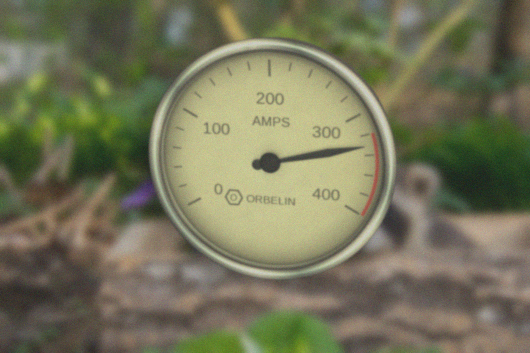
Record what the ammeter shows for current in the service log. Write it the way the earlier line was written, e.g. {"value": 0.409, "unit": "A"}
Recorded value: {"value": 330, "unit": "A"}
